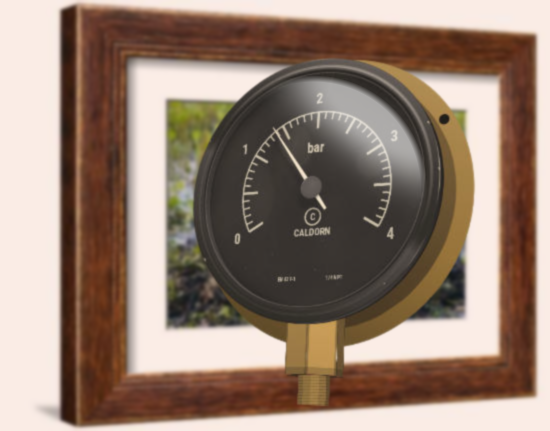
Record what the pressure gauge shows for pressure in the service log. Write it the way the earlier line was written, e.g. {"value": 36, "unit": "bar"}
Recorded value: {"value": 1.4, "unit": "bar"}
